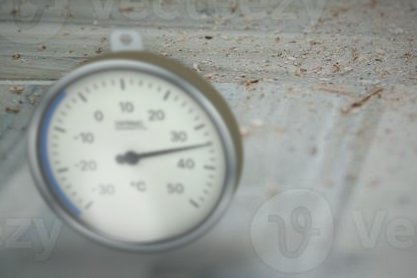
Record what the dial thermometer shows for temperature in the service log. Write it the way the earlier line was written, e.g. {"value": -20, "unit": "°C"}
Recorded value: {"value": 34, "unit": "°C"}
